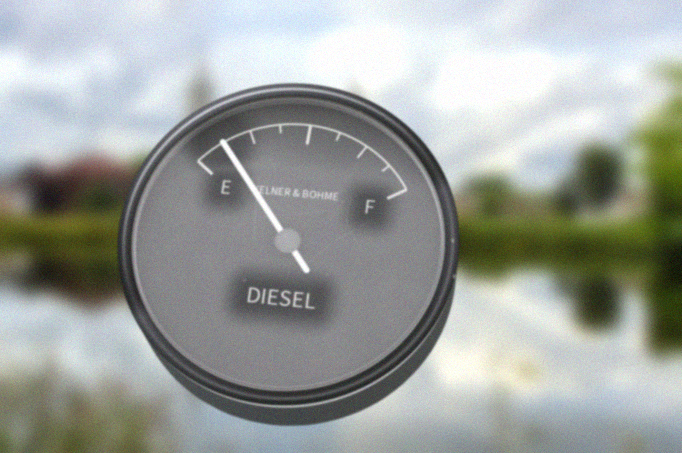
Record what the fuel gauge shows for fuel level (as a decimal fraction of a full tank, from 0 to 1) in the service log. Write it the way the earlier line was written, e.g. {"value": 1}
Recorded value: {"value": 0.125}
